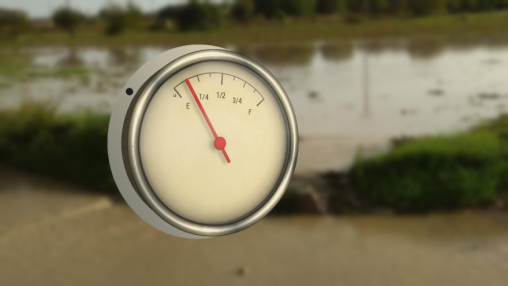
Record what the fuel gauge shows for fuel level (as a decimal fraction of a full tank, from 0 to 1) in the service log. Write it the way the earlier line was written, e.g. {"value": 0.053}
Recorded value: {"value": 0.125}
